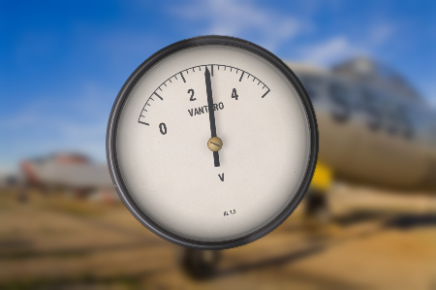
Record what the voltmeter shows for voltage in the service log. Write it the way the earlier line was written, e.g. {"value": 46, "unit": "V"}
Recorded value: {"value": 2.8, "unit": "V"}
